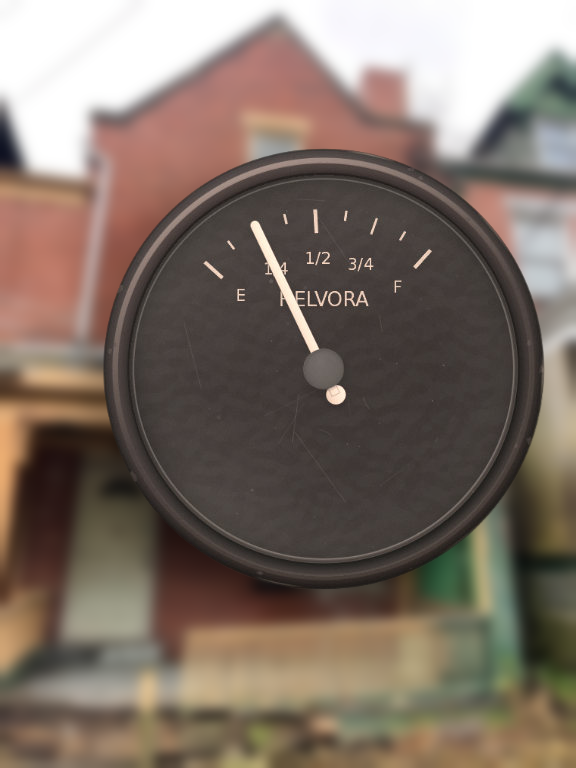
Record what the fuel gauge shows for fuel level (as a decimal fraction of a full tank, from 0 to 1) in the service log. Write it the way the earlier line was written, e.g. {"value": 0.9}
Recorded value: {"value": 0.25}
